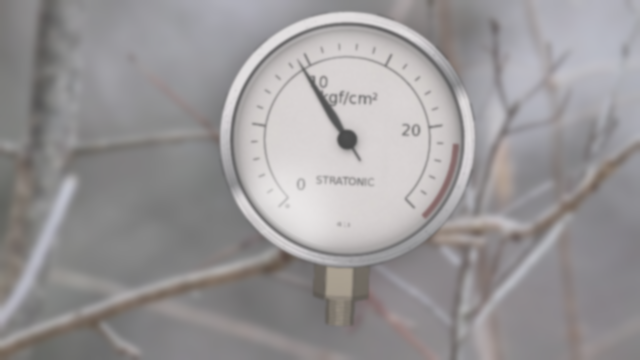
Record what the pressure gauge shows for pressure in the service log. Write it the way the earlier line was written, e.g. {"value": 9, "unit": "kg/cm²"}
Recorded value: {"value": 9.5, "unit": "kg/cm²"}
